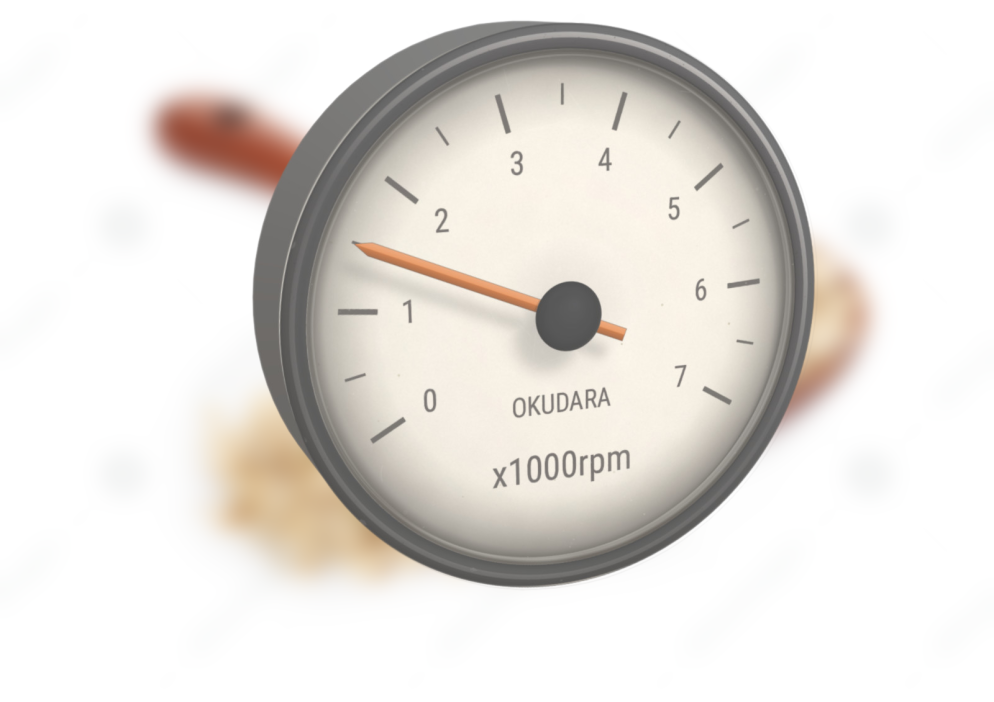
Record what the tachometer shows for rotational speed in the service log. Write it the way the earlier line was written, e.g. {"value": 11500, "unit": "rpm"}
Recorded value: {"value": 1500, "unit": "rpm"}
